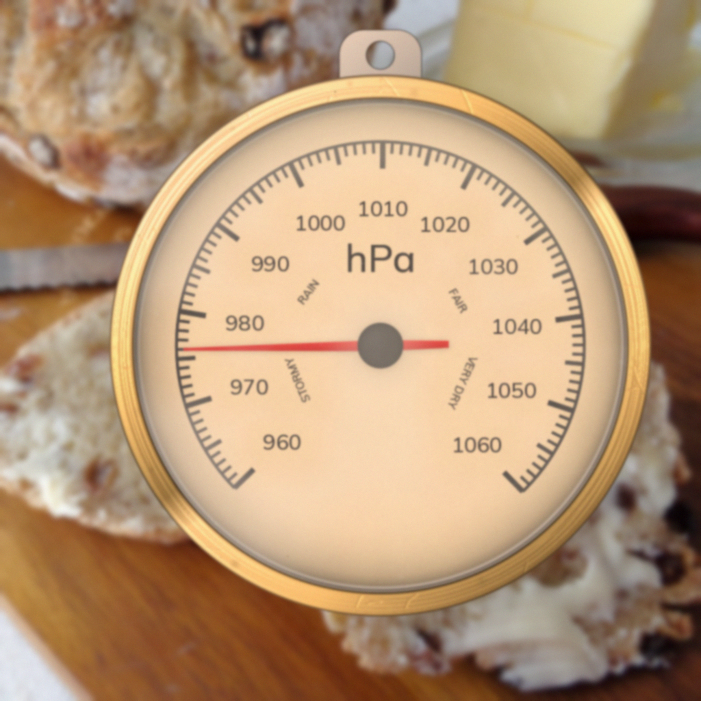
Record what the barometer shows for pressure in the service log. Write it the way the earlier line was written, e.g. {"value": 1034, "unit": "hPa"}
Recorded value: {"value": 976, "unit": "hPa"}
